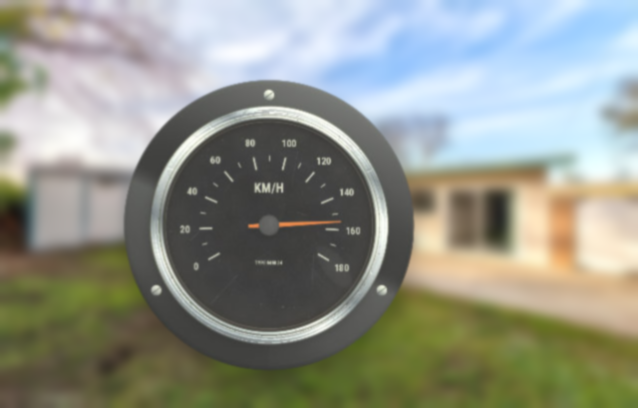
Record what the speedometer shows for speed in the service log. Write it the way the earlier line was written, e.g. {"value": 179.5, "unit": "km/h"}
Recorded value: {"value": 155, "unit": "km/h"}
